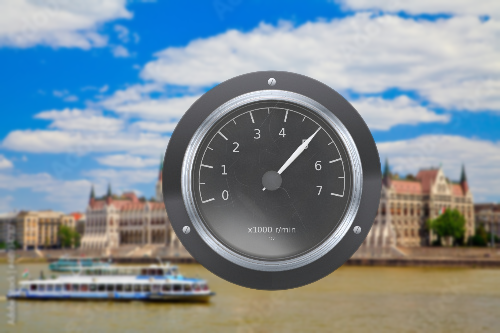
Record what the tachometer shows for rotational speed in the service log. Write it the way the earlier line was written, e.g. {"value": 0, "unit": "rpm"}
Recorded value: {"value": 5000, "unit": "rpm"}
